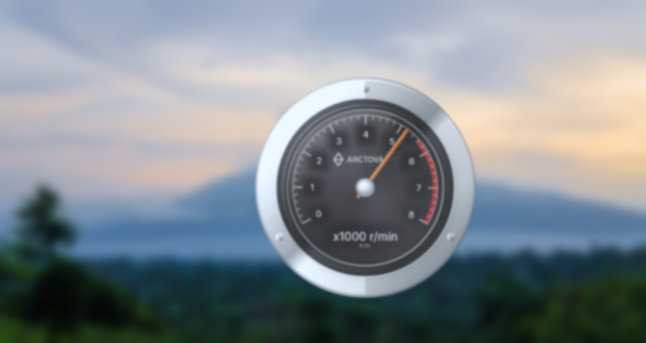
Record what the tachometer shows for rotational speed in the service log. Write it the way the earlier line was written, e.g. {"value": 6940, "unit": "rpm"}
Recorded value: {"value": 5200, "unit": "rpm"}
